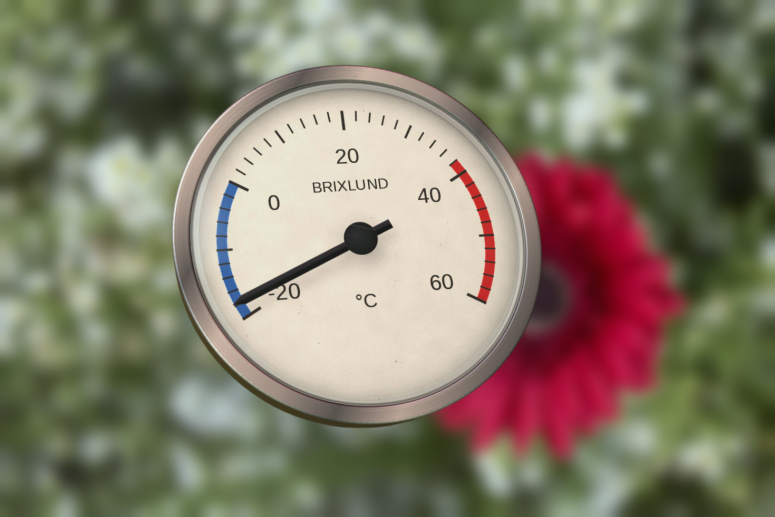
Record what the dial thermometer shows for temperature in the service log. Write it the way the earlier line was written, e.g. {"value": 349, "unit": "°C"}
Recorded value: {"value": -18, "unit": "°C"}
